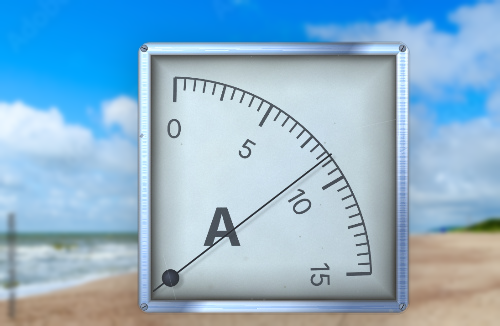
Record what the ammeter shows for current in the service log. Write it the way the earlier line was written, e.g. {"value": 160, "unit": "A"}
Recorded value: {"value": 8.75, "unit": "A"}
